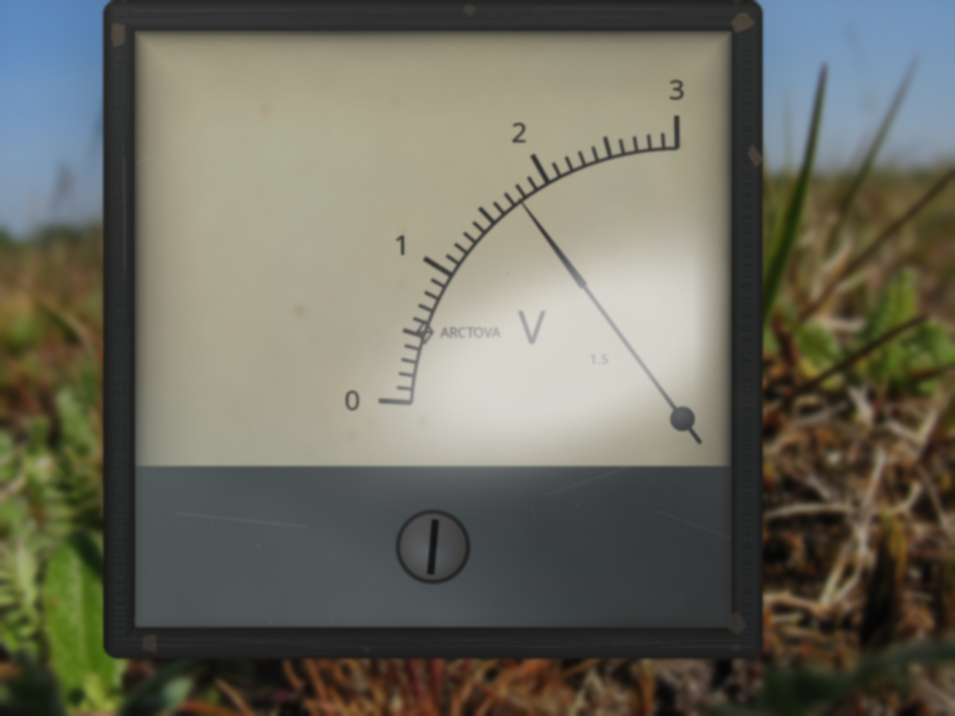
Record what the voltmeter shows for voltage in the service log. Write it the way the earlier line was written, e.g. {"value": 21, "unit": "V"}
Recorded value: {"value": 1.75, "unit": "V"}
